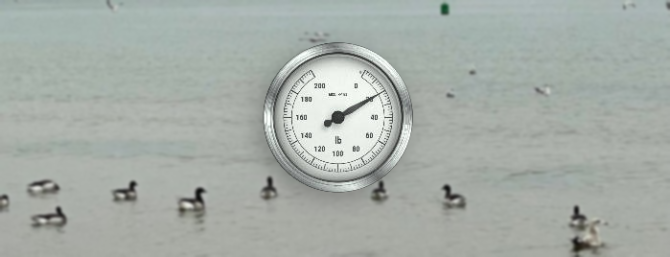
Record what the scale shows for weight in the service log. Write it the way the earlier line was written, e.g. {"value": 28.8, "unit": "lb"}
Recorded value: {"value": 20, "unit": "lb"}
